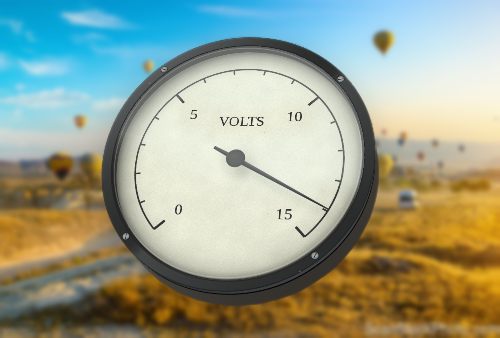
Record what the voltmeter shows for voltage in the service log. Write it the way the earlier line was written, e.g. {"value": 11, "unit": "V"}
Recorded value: {"value": 14, "unit": "V"}
